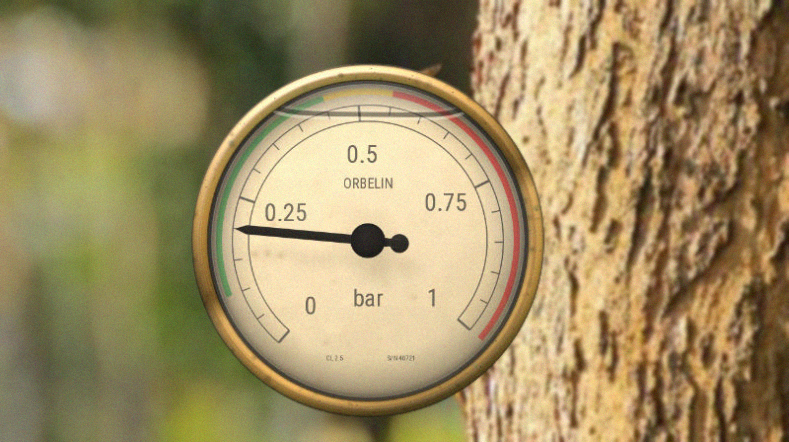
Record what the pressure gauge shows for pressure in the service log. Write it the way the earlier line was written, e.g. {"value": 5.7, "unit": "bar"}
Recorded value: {"value": 0.2, "unit": "bar"}
